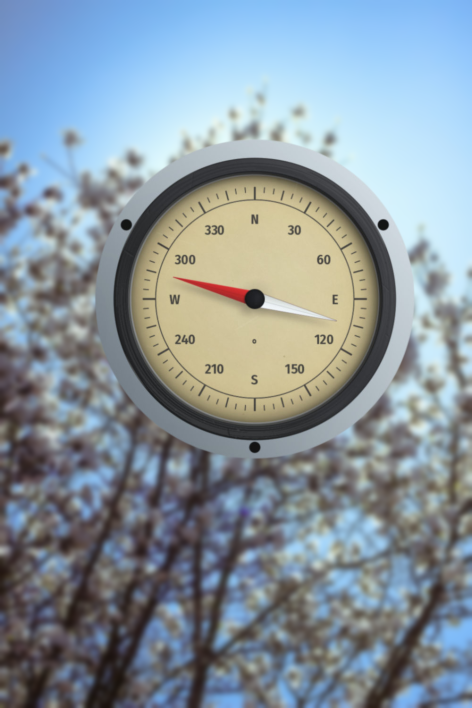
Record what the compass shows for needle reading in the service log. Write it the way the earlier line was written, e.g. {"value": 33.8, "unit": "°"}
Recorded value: {"value": 285, "unit": "°"}
